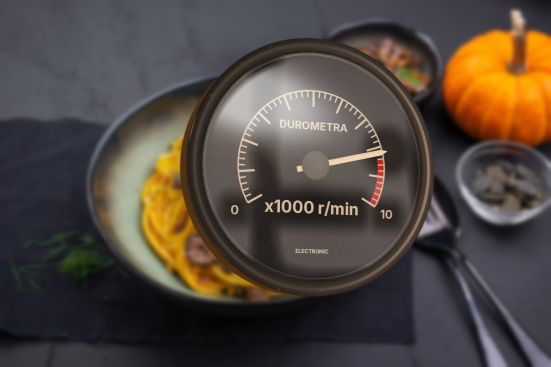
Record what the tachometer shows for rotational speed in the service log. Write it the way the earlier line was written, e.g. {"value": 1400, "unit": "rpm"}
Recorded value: {"value": 8200, "unit": "rpm"}
